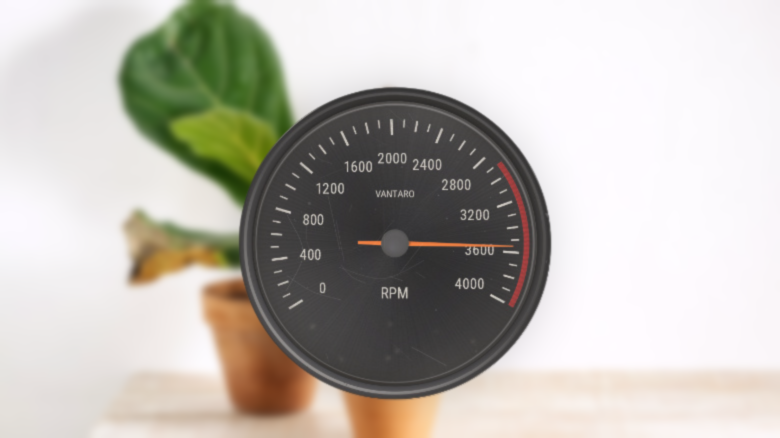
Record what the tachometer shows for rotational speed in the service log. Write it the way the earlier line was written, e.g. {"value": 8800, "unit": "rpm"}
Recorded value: {"value": 3550, "unit": "rpm"}
